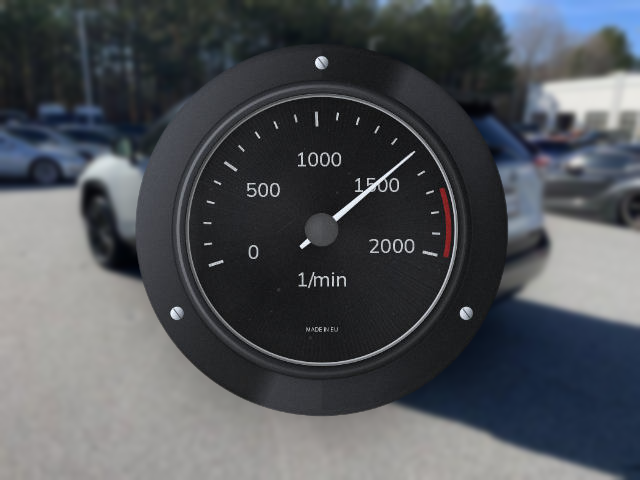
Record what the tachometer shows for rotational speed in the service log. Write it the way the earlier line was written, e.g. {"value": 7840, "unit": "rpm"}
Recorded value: {"value": 1500, "unit": "rpm"}
